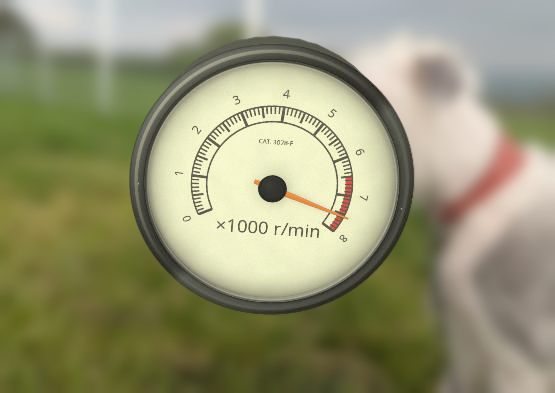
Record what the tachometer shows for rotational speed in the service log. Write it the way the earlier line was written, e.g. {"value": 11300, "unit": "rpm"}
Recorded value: {"value": 7500, "unit": "rpm"}
